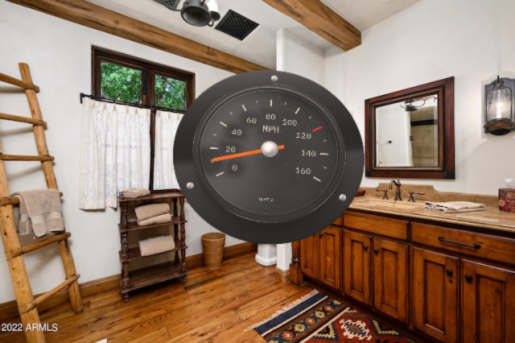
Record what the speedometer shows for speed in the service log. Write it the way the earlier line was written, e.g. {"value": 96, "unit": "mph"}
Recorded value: {"value": 10, "unit": "mph"}
